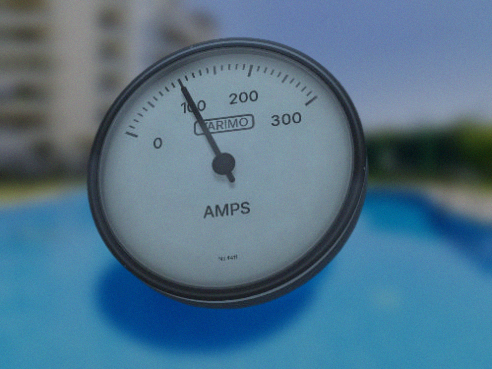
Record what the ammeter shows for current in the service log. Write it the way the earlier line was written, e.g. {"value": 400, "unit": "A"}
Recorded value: {"value": 100, "unit": "A"}
